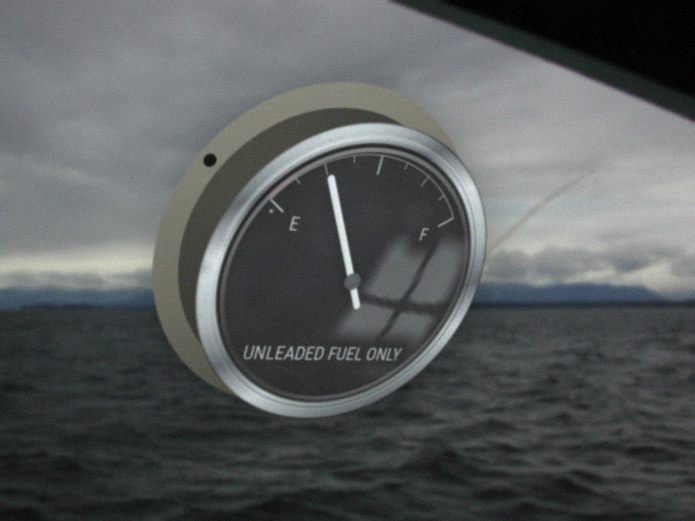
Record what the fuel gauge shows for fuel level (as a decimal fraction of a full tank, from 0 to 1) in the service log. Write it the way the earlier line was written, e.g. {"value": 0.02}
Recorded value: {"value": 0.25}
